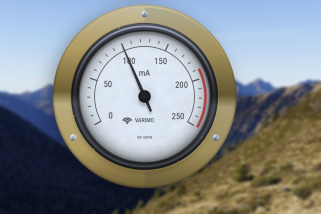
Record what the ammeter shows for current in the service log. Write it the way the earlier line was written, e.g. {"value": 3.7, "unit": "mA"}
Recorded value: {"value": 100, "unit": "mA"}
